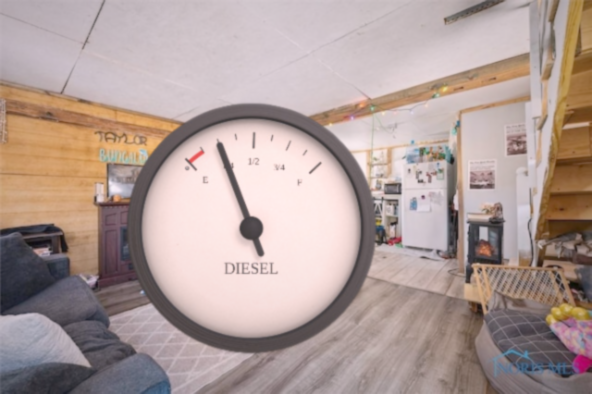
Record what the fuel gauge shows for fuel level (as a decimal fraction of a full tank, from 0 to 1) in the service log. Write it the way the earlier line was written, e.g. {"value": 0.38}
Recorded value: {"value": 0.25}
